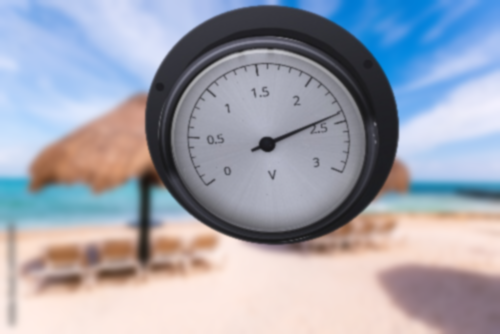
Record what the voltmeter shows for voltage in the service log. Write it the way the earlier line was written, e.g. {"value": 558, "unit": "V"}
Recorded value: {"value": 2.4, "unit": "V"}
